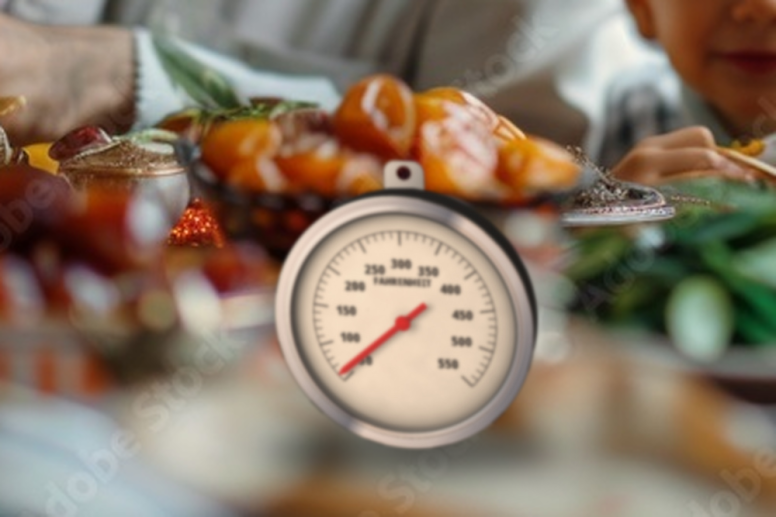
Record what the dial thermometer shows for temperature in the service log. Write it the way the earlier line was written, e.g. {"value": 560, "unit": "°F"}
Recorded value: {"value": 60, "unit": "°F"}
